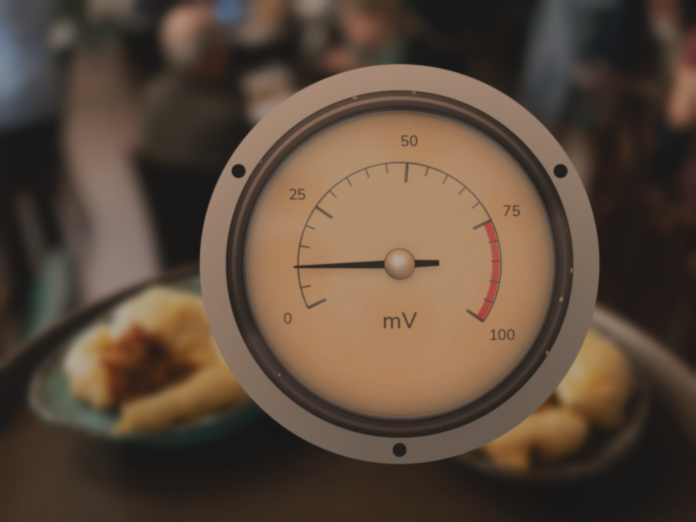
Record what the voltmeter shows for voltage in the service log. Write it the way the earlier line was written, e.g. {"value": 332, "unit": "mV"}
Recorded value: {"value": 10, "unit": "mV"}
